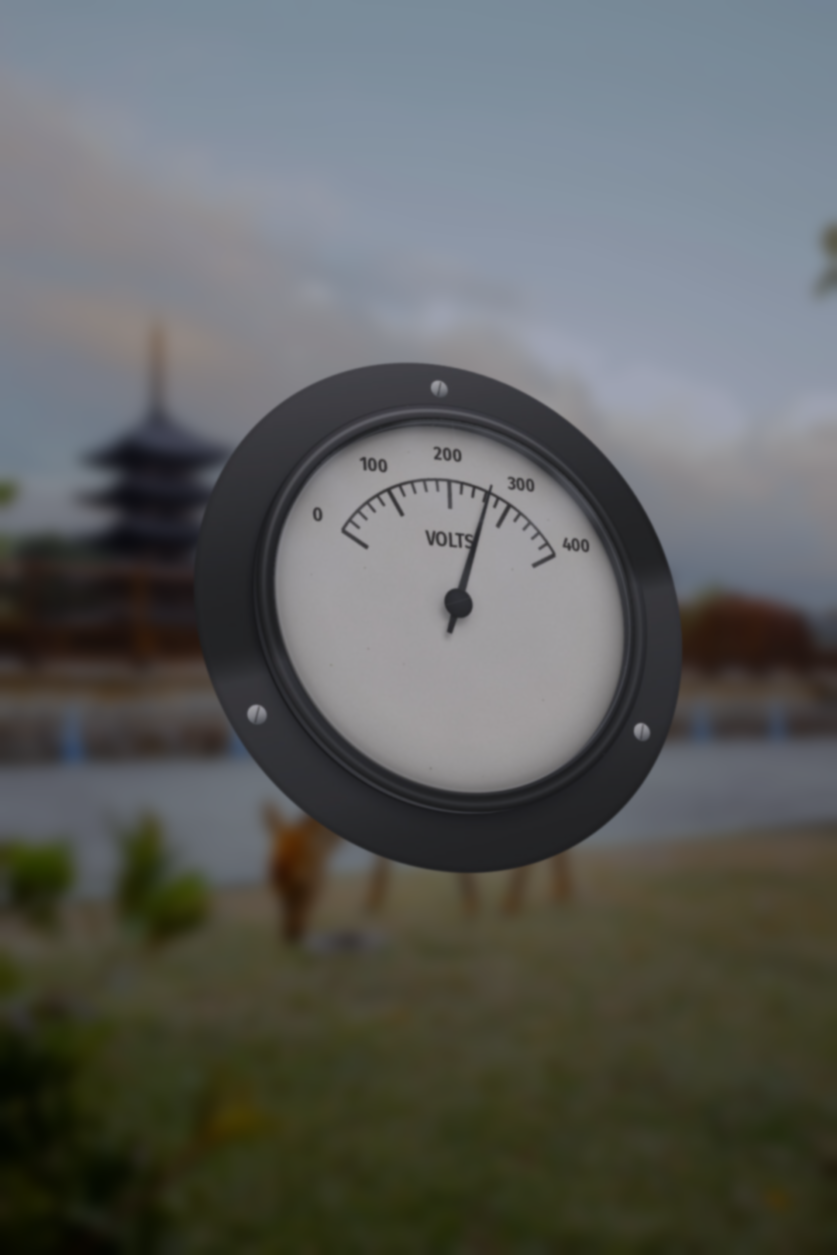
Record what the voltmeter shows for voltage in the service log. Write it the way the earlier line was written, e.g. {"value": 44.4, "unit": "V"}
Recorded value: {"value": 260, "unit": "V"}
